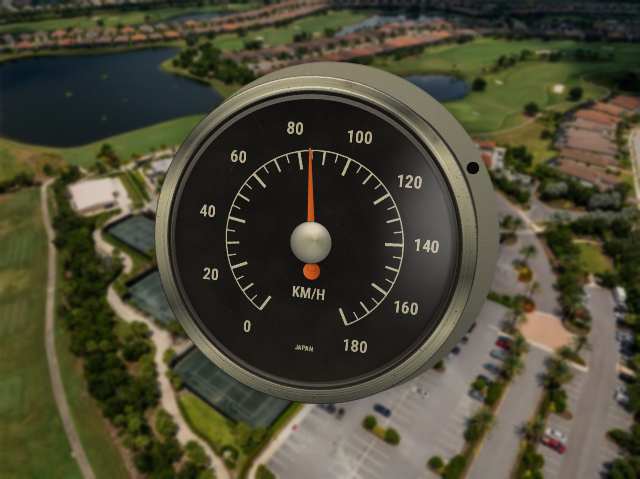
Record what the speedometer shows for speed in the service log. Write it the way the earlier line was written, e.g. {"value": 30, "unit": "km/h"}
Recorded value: {"value": 85, "unit": "km/h"}
